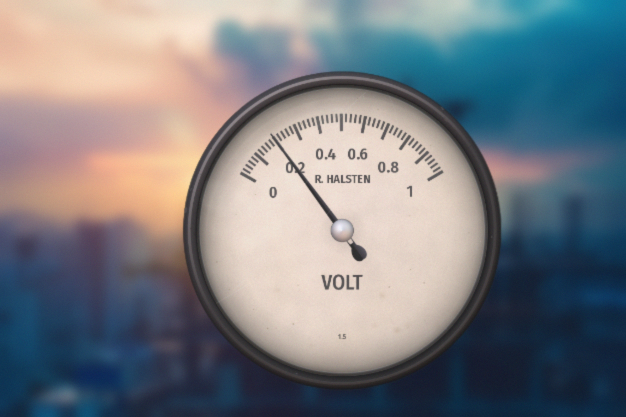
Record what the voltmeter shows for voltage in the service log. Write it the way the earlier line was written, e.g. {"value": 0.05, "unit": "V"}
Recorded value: {"value": 0.2, "unit": "V"}
